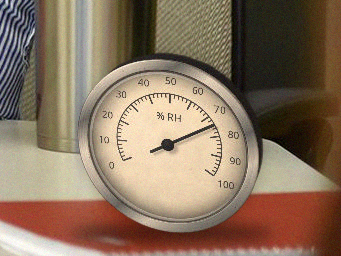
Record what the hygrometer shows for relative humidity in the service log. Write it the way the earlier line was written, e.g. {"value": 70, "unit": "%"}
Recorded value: {"value": 74, "unit": "%"}
